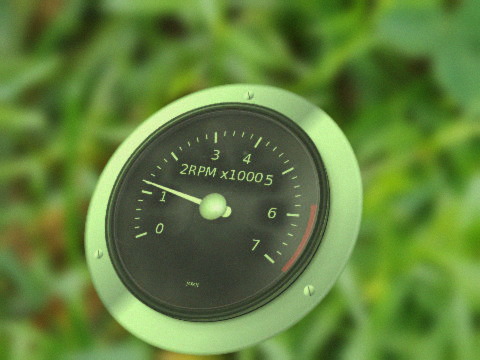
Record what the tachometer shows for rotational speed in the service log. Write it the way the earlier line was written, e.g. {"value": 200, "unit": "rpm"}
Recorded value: {"value": 1200, "unit": "rpm"}
